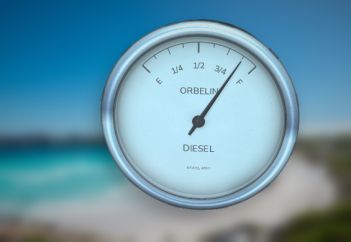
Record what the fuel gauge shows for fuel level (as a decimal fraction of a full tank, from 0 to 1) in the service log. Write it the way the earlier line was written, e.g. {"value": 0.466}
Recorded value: {"value": 0.875}
